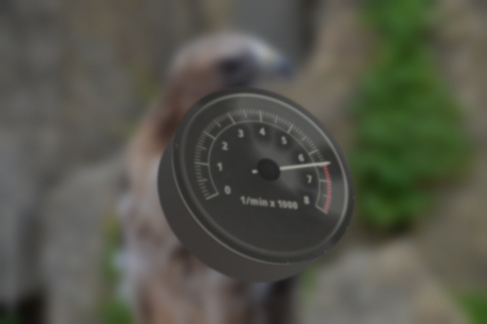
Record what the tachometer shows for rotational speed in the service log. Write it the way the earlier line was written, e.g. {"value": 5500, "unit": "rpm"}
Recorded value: {"value": 6500, "unit": "rpm"}
